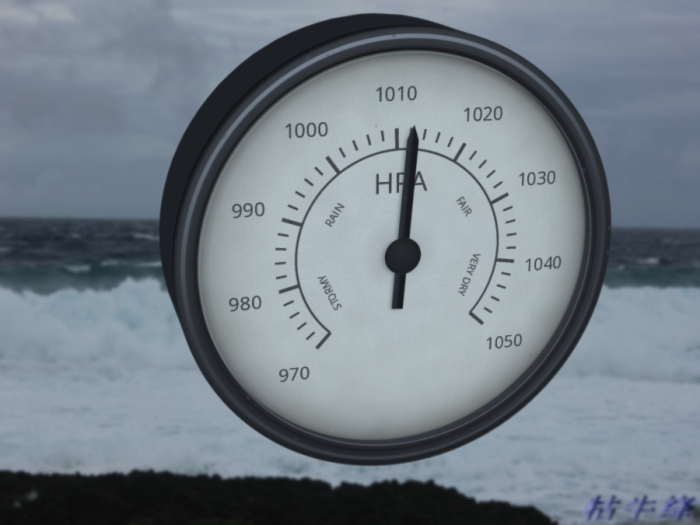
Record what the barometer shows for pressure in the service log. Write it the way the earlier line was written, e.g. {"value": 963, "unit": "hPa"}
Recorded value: {"value": 1012, "unit": "hPa"}
